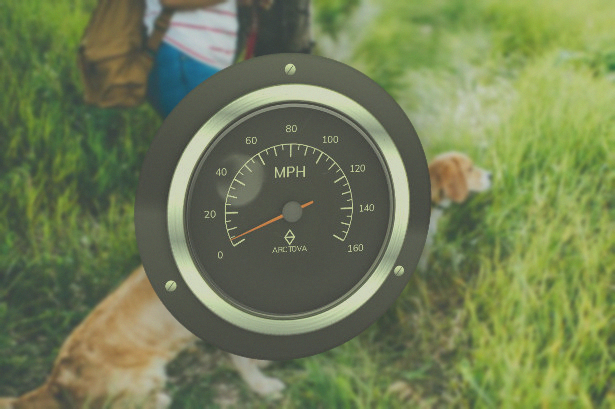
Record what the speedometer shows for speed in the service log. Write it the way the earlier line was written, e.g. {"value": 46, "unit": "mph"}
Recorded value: {"value": 5, "unit": "mph"}
